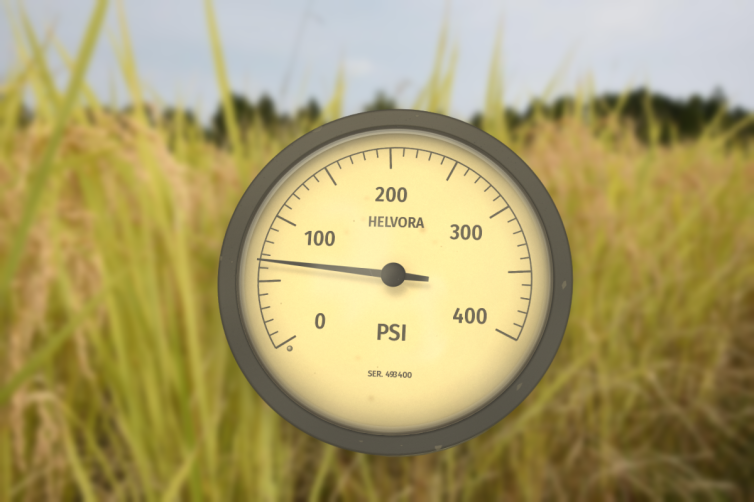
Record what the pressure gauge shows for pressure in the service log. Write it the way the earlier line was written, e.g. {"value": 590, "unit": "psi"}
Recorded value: {"value": 65, "unit": "psi"}
